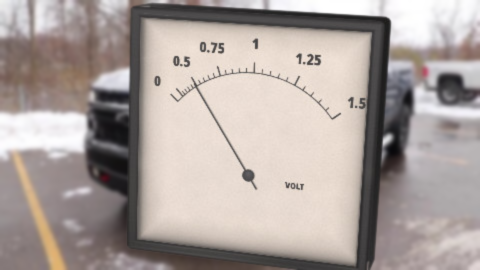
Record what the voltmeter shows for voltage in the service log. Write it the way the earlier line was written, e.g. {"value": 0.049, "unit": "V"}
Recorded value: {"value": 0.5, "unit": "V"}
